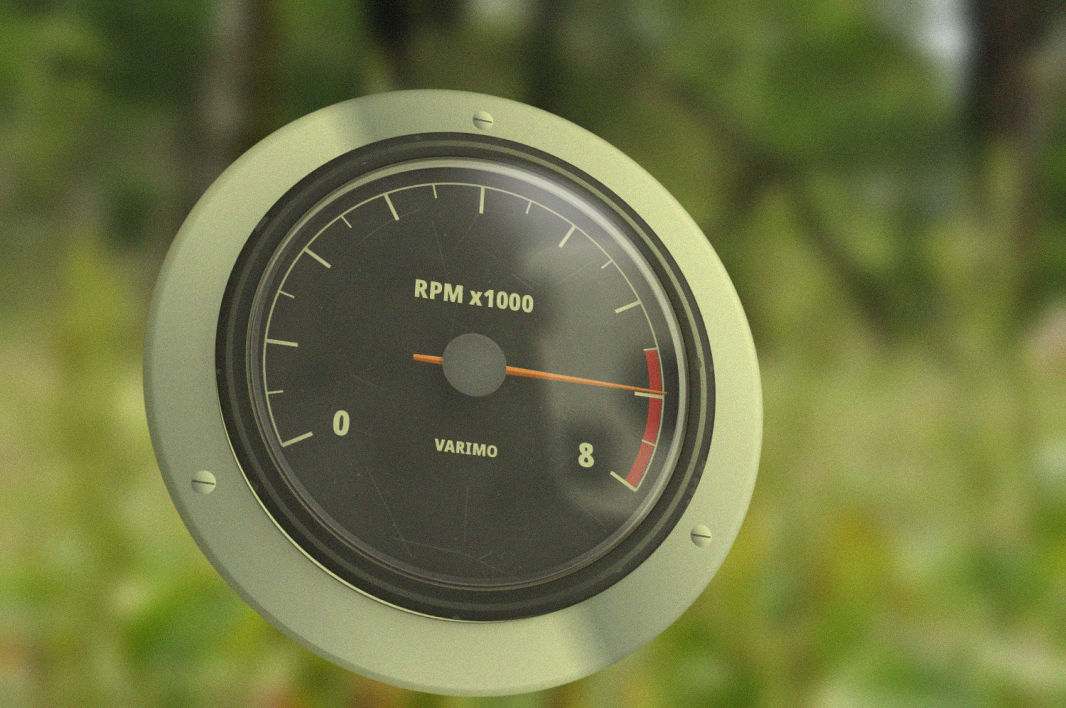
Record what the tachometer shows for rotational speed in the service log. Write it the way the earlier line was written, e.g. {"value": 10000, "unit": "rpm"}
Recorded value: {"value": 7000, "unit": "rpm"}
